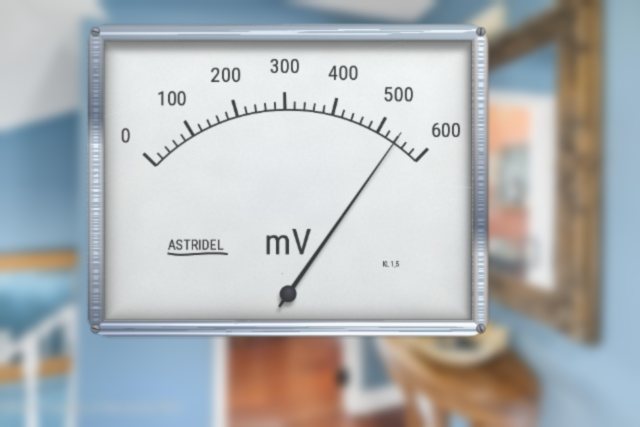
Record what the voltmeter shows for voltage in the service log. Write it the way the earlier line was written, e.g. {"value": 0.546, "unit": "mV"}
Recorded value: {"value": 540, "unit": "mV"}
